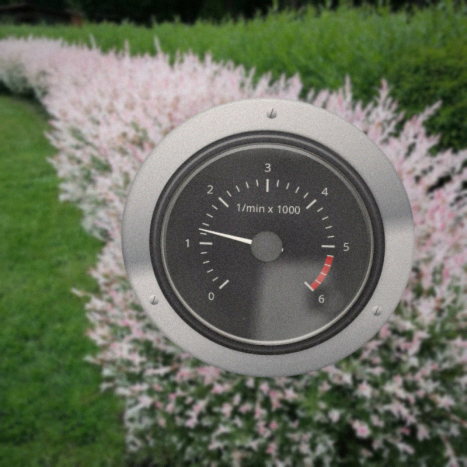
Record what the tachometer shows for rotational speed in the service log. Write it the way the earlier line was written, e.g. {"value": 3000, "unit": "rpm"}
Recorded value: {"value": 1300, "unit": "rpm"}
